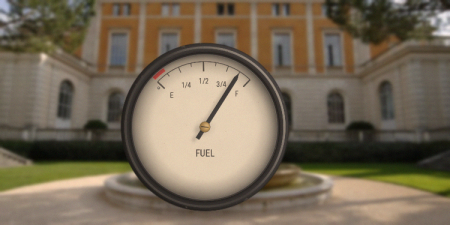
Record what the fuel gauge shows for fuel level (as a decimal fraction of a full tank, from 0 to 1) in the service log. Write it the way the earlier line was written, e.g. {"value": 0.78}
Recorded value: {"value": 0.875}
